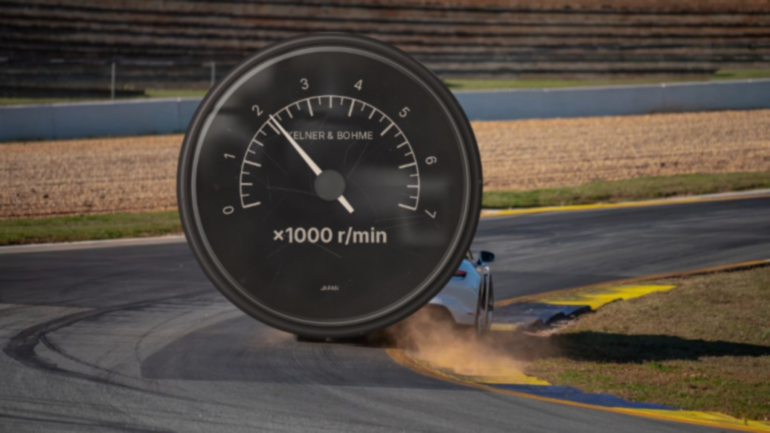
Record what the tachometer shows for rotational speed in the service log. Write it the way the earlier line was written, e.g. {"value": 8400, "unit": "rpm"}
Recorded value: {"value": 2125, "unit": "rpm"}
